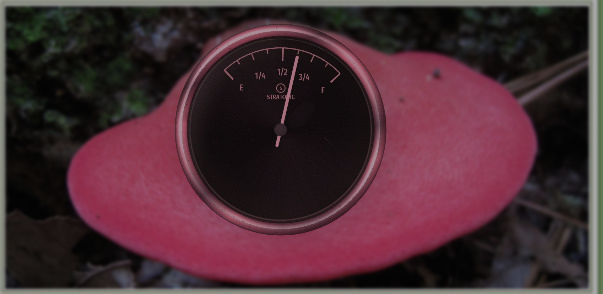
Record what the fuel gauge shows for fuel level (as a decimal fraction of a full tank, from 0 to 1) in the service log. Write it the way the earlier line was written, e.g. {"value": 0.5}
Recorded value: {"value": 0.625}
